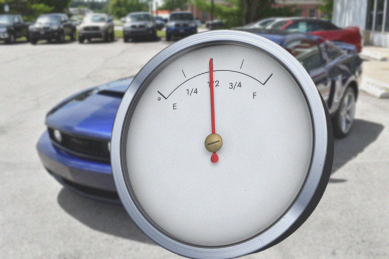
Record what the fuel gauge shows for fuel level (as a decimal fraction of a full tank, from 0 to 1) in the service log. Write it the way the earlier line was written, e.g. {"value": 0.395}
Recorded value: {"value": 0.5}
